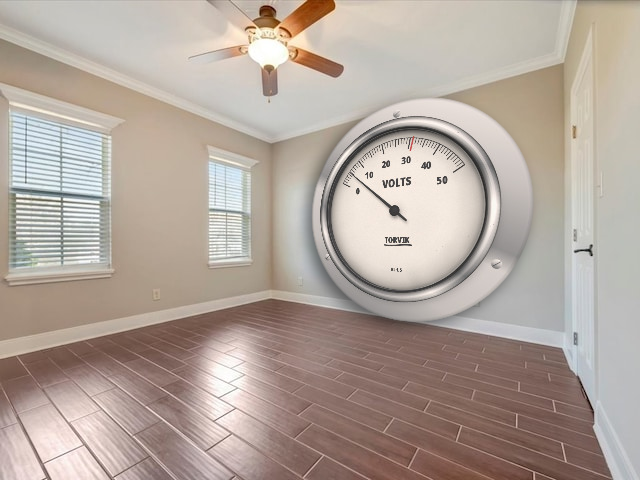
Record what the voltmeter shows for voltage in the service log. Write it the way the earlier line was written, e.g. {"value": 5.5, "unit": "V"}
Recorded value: {"value": 5, "unit": "V"}
